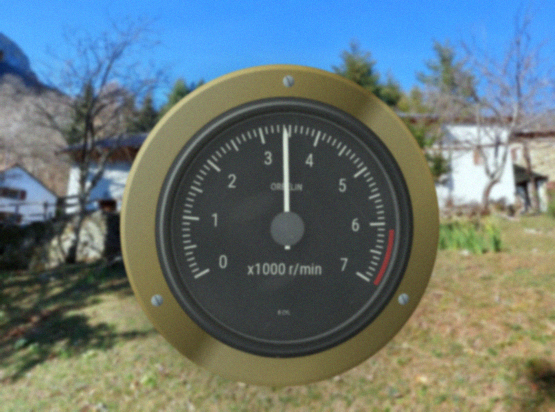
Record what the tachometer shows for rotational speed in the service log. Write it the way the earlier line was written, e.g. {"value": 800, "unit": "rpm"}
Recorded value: {"value": 3400, "unit": "rpm"}
